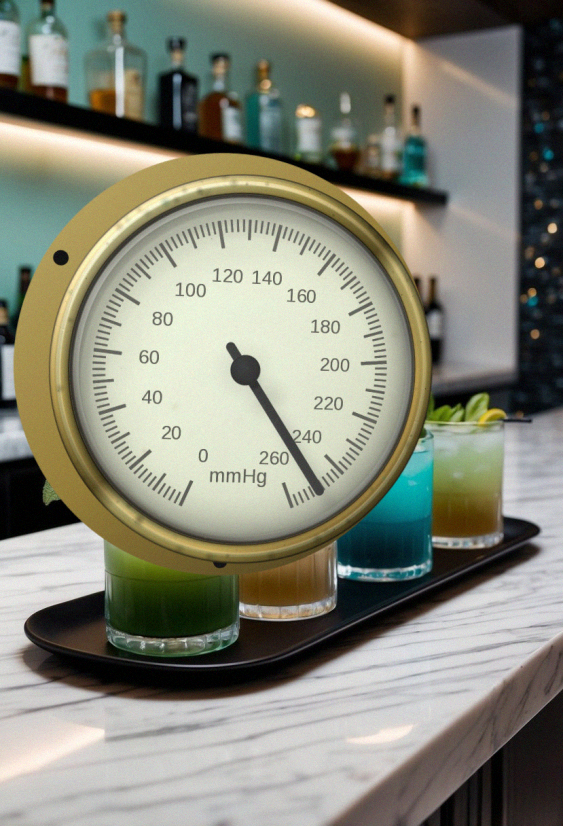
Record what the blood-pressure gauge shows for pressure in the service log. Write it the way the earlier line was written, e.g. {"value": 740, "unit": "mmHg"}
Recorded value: {"value": 250, "unit": "mmHg"}
